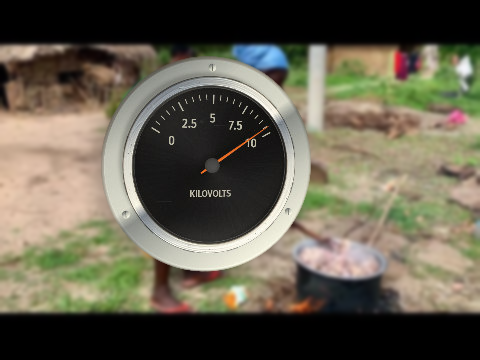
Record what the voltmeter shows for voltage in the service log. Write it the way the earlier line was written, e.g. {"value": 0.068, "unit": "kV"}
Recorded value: {"value": 9.5, "unit": "kV"}
